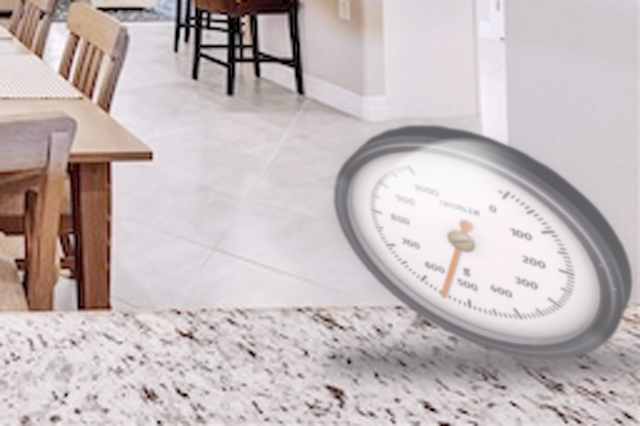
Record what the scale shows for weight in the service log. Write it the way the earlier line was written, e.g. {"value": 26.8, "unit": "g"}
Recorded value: {"value": 550, "unit": "g"}
